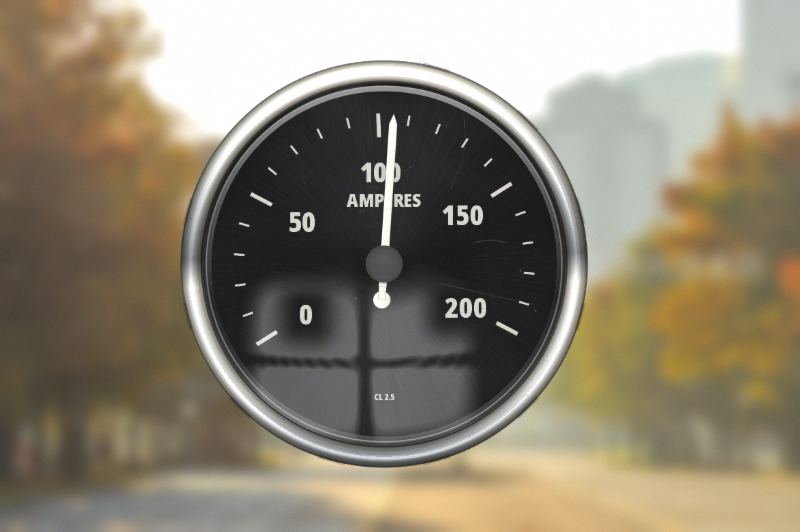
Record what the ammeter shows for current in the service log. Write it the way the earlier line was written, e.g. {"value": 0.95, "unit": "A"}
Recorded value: {"value": 105, "unit": "A"}
